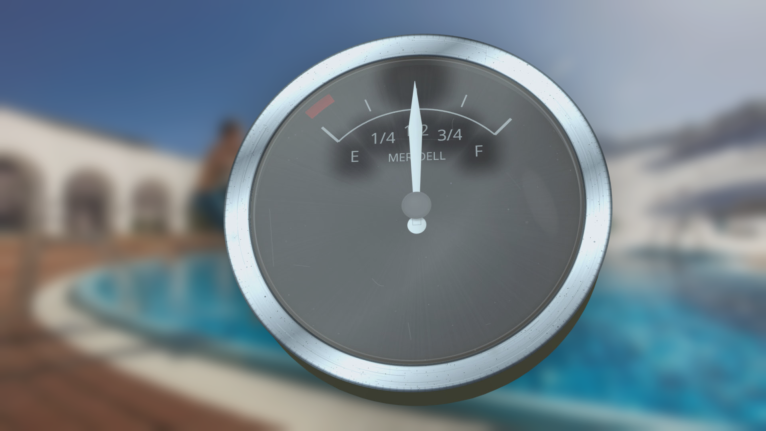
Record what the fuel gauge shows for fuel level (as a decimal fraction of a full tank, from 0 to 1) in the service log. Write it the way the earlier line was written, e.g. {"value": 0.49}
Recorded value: {"value": 0.5}
